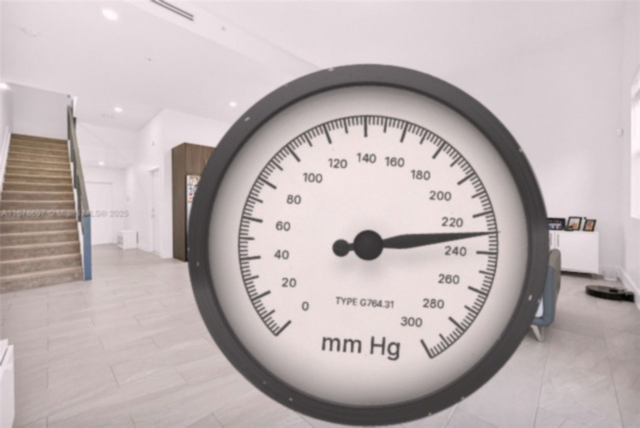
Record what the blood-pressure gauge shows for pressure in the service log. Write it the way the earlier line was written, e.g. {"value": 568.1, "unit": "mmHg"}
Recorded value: {"value": 230, "unit": "mmHg"}
